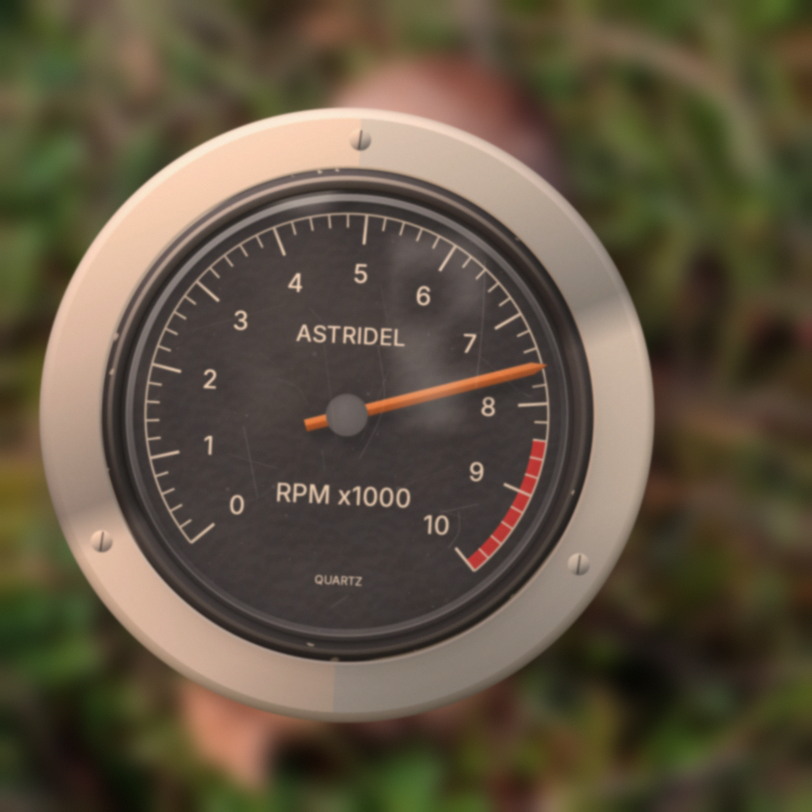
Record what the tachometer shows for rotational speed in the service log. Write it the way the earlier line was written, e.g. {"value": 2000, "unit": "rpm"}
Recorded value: {"value": 7600, "unit": "rpm"}
